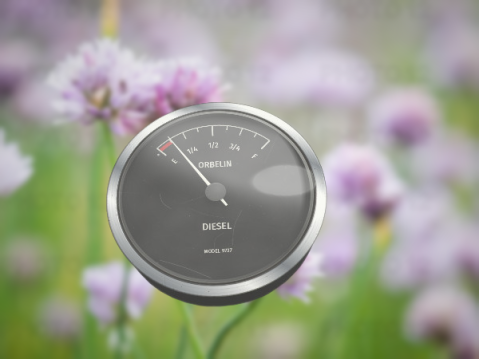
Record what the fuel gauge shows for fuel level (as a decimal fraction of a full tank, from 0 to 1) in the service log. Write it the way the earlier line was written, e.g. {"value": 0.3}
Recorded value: {"value": 0.125}
